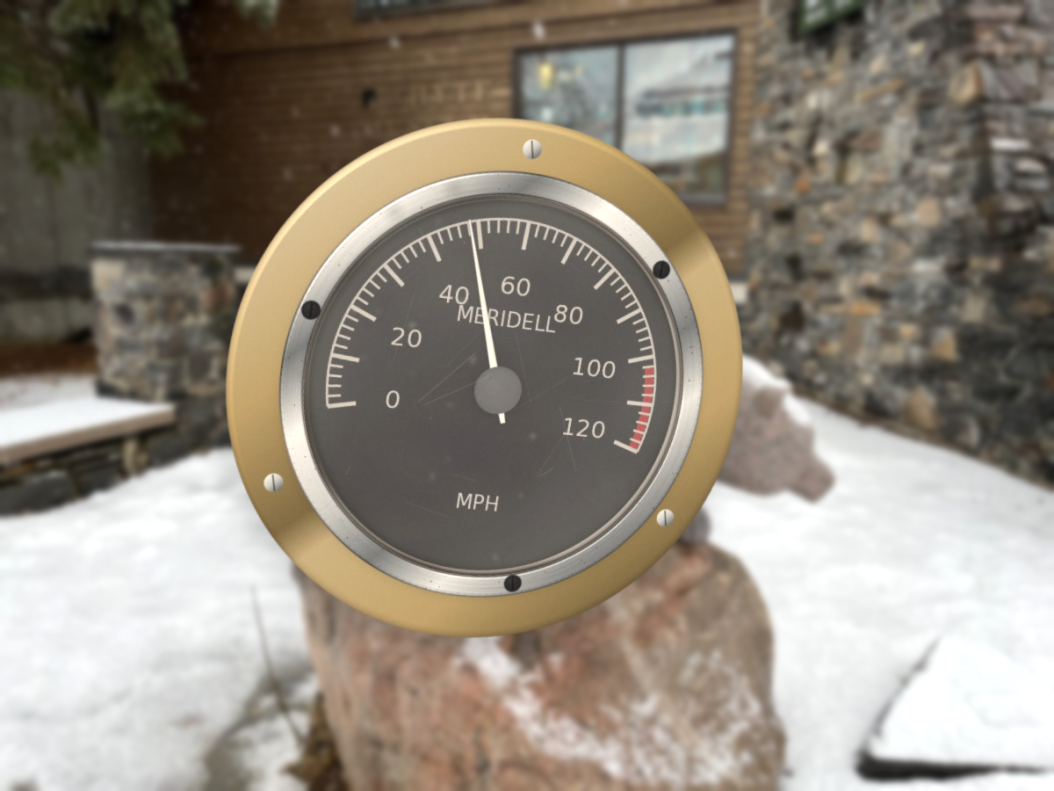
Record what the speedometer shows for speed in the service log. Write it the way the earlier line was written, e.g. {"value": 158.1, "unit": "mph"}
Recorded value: {"value": 48, "unit": "mph"}
